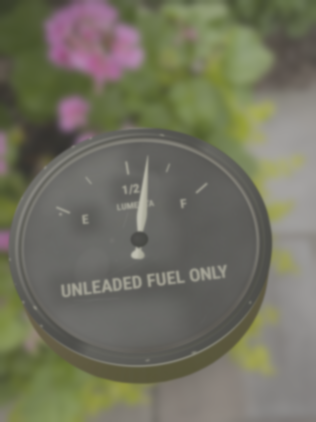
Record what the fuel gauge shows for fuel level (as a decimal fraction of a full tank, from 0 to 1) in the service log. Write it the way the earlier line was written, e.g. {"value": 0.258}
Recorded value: {"value": 0.625}
